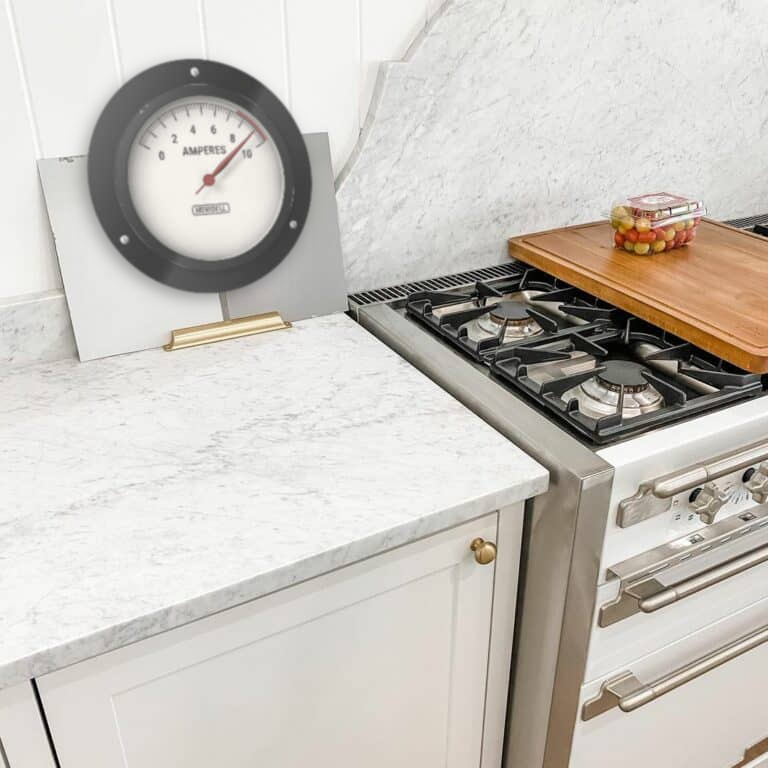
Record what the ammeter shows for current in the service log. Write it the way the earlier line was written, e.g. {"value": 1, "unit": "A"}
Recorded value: {"value": 9, "unit": "A"}
